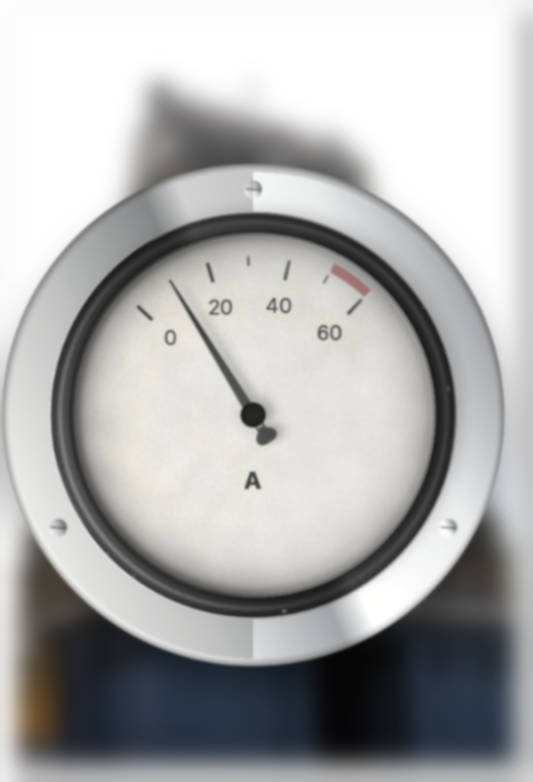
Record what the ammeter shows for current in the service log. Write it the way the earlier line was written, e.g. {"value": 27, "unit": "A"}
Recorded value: {"value": 10, "unit": "A"}
